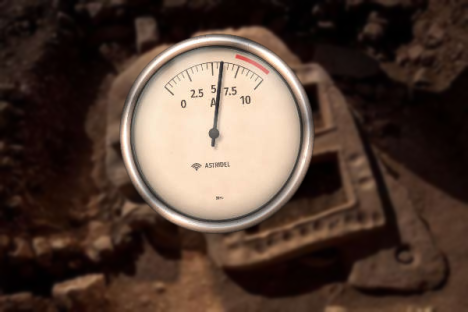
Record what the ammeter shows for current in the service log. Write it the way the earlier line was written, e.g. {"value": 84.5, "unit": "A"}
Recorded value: {"value": 6, "unit": "A"}
